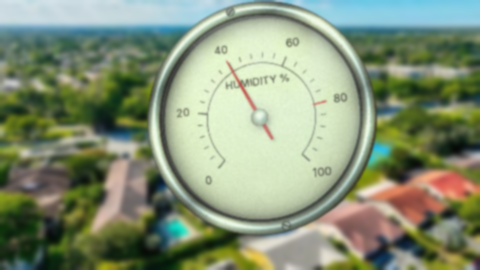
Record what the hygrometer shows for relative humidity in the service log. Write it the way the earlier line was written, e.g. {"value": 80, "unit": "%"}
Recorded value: {"value": 40, "unit": "%"}
